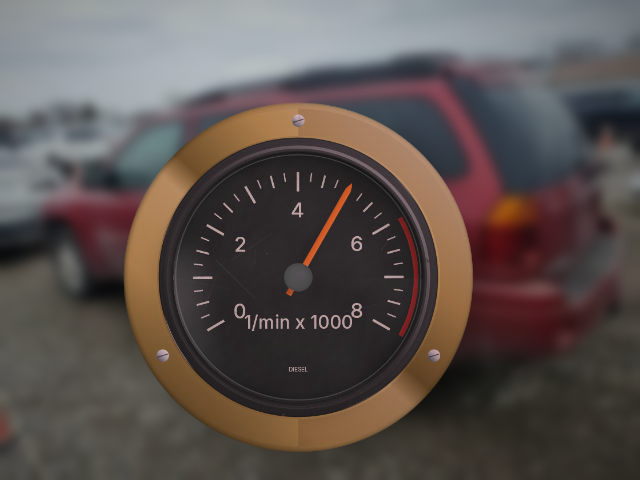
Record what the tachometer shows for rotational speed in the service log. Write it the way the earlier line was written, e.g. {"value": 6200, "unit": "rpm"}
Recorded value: {"value": 5000, "unit": "rpm"}
